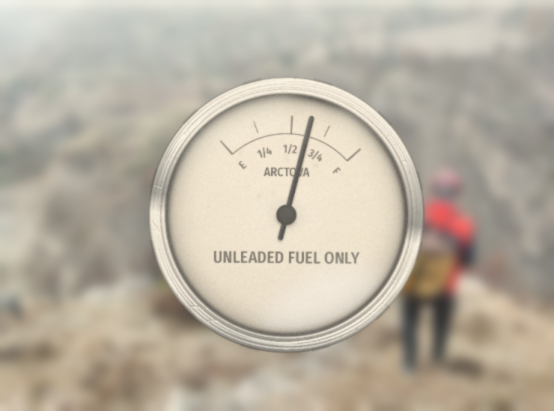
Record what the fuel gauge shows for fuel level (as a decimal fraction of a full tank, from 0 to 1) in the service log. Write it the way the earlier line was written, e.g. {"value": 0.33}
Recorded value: {"value": 0.625}
